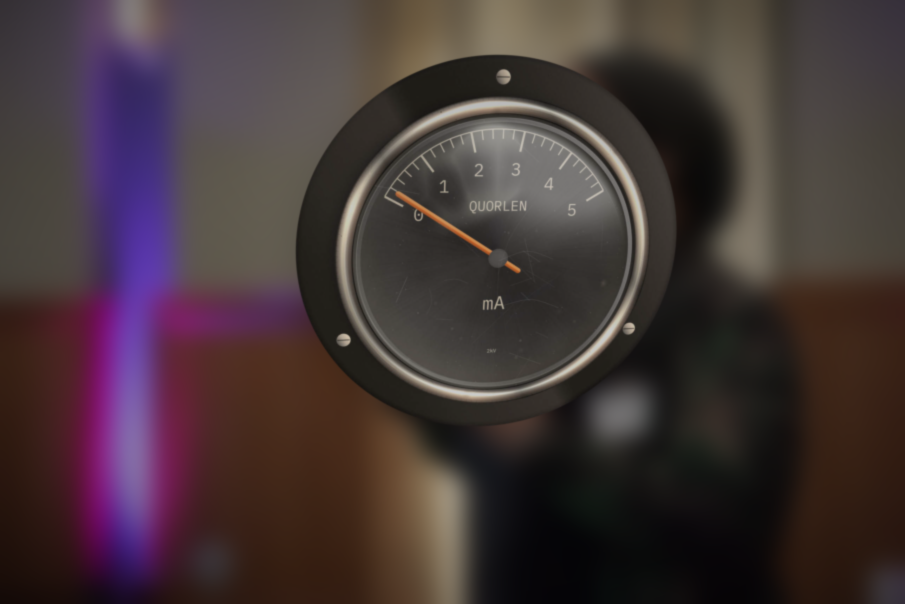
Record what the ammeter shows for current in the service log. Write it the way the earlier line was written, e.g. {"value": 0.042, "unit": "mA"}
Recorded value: {"value": 0.2, "unit": "mA"}
